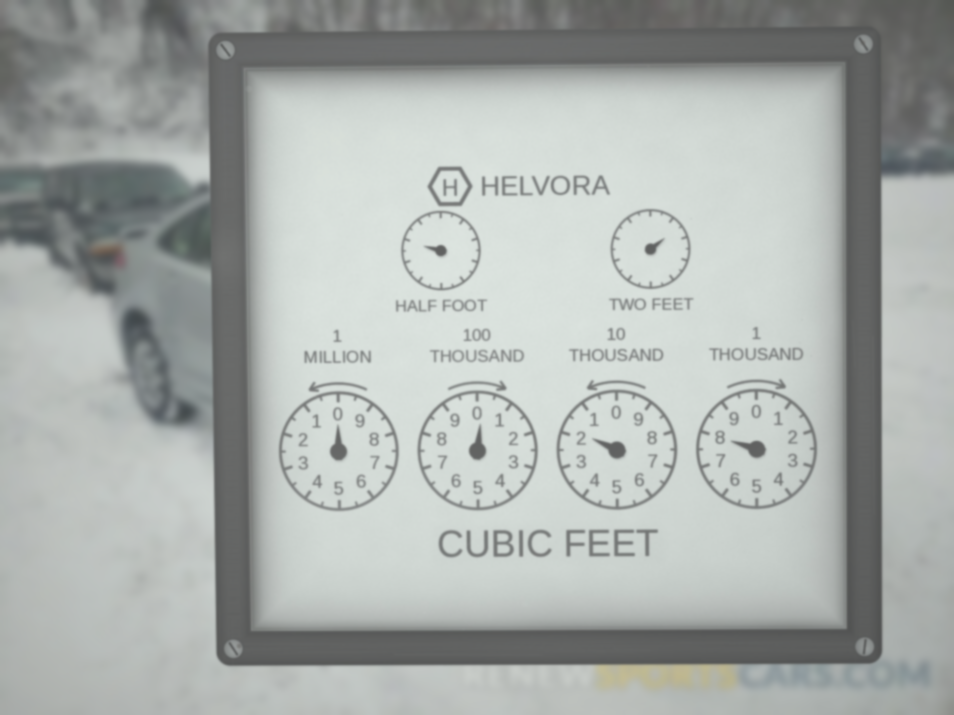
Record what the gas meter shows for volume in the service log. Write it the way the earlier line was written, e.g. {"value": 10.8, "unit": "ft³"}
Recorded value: {"value": 1800, "unit": "ft³"}
